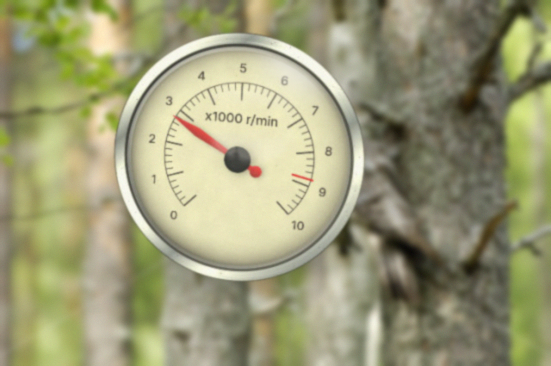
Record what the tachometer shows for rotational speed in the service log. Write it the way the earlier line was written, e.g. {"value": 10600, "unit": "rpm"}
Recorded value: {"value": 2800, "unit": "rpm"}
